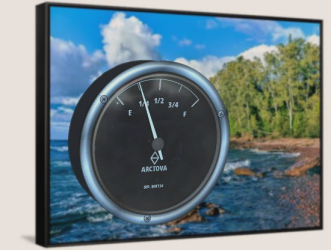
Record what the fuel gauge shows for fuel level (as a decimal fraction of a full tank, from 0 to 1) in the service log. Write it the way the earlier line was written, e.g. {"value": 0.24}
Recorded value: {"value": 0.25}
